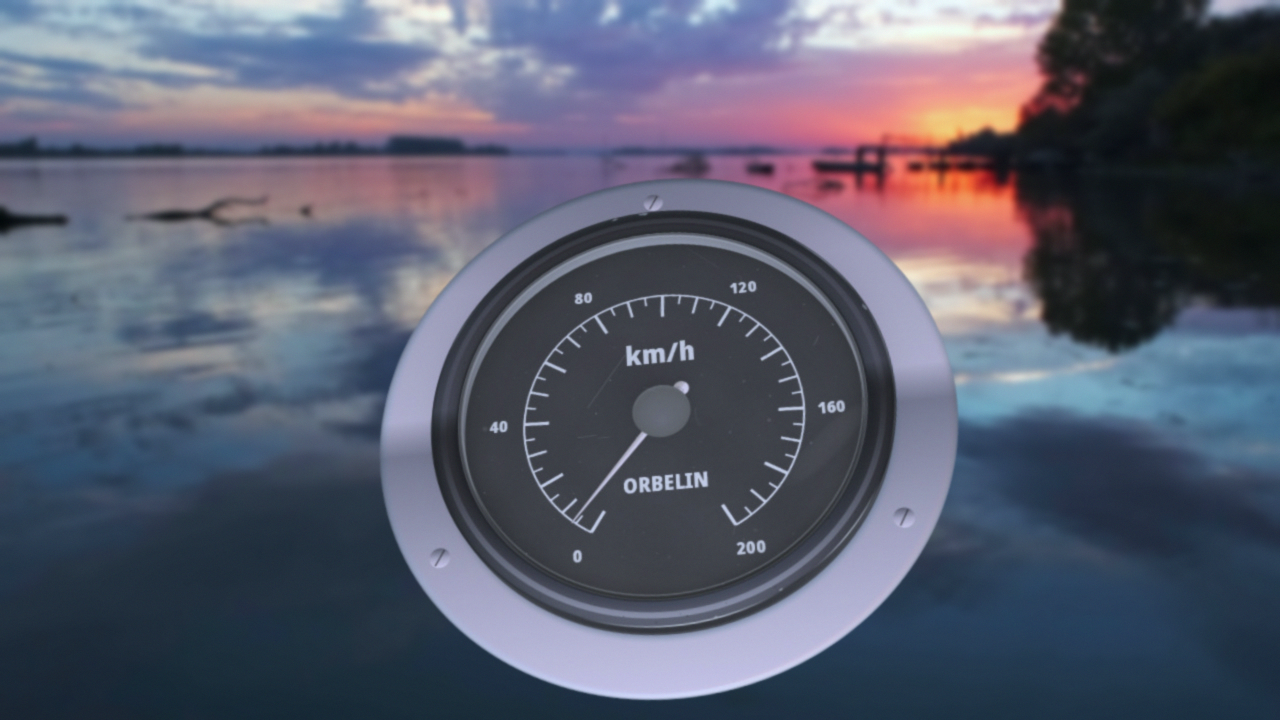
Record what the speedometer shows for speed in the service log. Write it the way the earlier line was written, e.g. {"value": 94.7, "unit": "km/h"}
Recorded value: {"value": 5, "unit": "km/h"}
